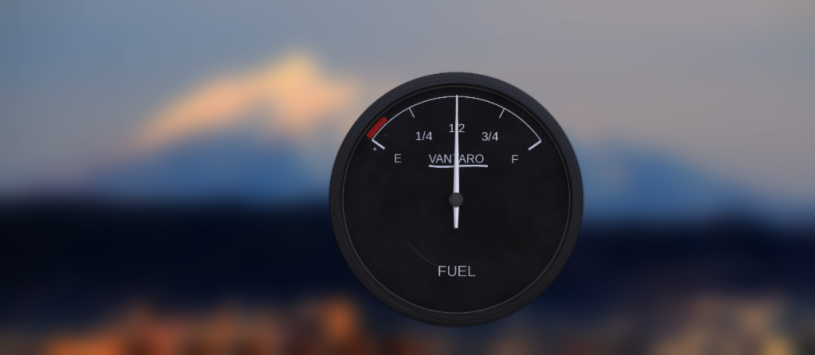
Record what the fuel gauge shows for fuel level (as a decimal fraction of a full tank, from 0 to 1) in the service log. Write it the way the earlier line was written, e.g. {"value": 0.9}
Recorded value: {"value": 0.5}
